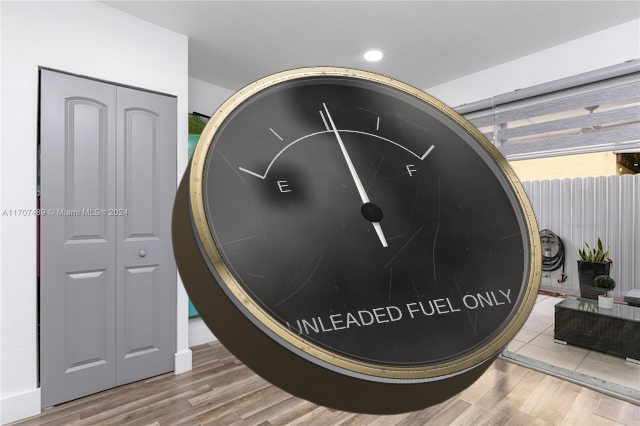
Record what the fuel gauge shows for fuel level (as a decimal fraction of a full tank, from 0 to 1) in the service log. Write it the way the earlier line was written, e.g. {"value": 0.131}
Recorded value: {"value": 0.5}
